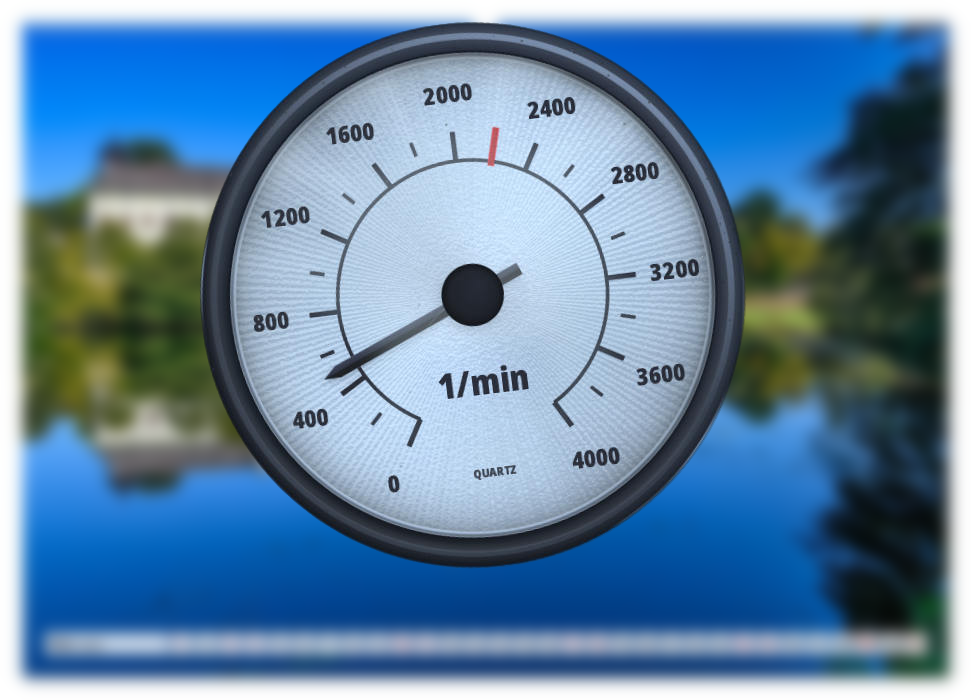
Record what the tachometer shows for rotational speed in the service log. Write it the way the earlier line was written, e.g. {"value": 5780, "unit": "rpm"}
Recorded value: {"value": 500, "unit": "rpm"}
